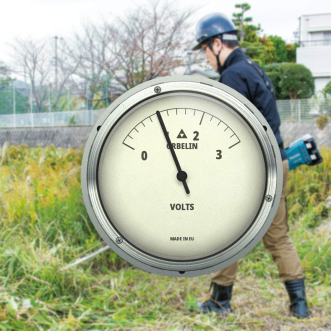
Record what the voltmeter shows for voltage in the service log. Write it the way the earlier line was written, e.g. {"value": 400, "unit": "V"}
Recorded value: {"value": 1, "unit": "V"}
